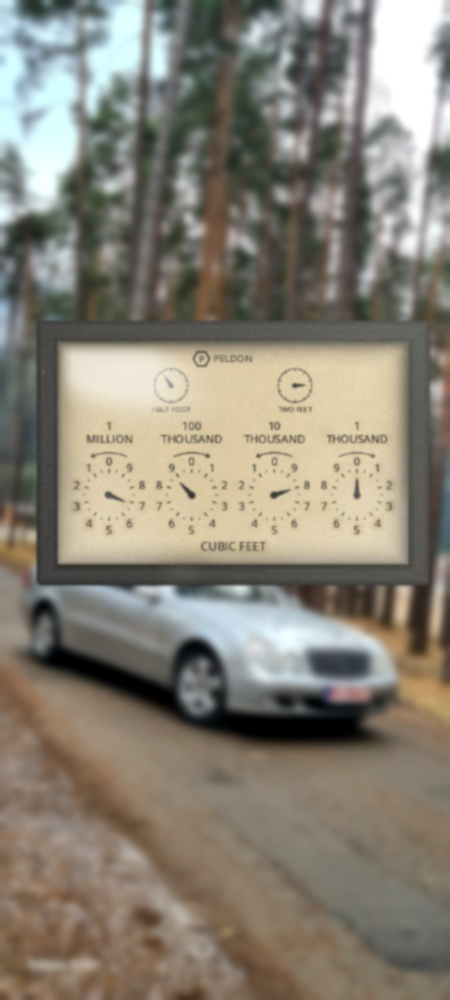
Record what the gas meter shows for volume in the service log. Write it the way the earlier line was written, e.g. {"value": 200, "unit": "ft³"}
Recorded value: {"value": 688000, "unit": "ft³"}
